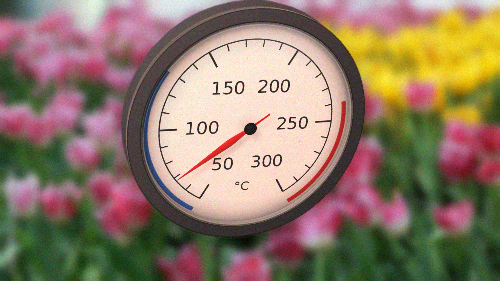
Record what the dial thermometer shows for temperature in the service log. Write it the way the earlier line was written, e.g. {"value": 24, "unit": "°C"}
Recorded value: {"value": 70, "unit": "°C"}
